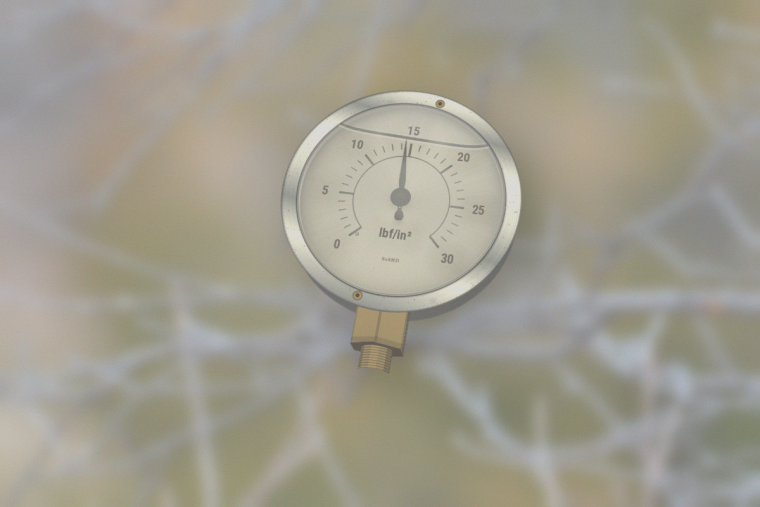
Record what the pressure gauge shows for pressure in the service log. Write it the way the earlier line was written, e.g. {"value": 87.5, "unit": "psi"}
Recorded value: {"value": 14.5, "unit": "psi"}
